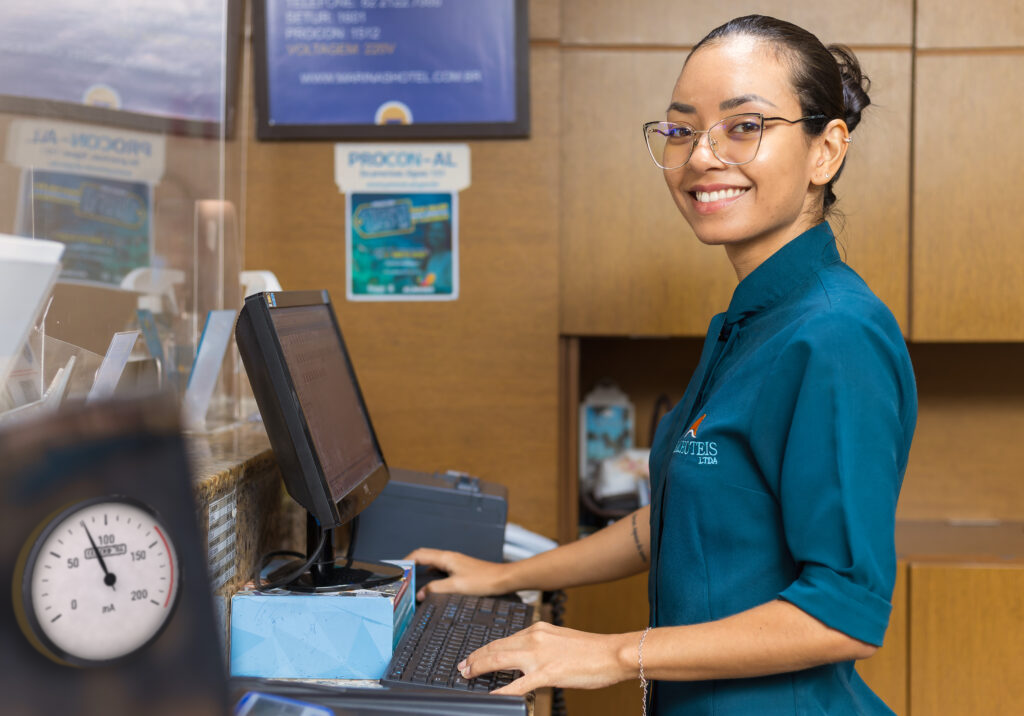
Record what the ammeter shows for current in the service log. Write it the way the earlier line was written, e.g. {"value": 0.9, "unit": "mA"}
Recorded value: {"value": 80, "unit": "mA"}
